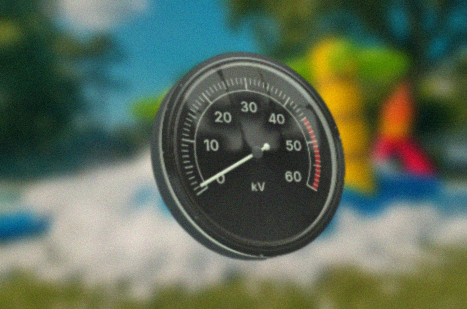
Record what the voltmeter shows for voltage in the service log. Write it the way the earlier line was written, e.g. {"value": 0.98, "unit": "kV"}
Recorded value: {"value": 1, "unit": "kV"}
